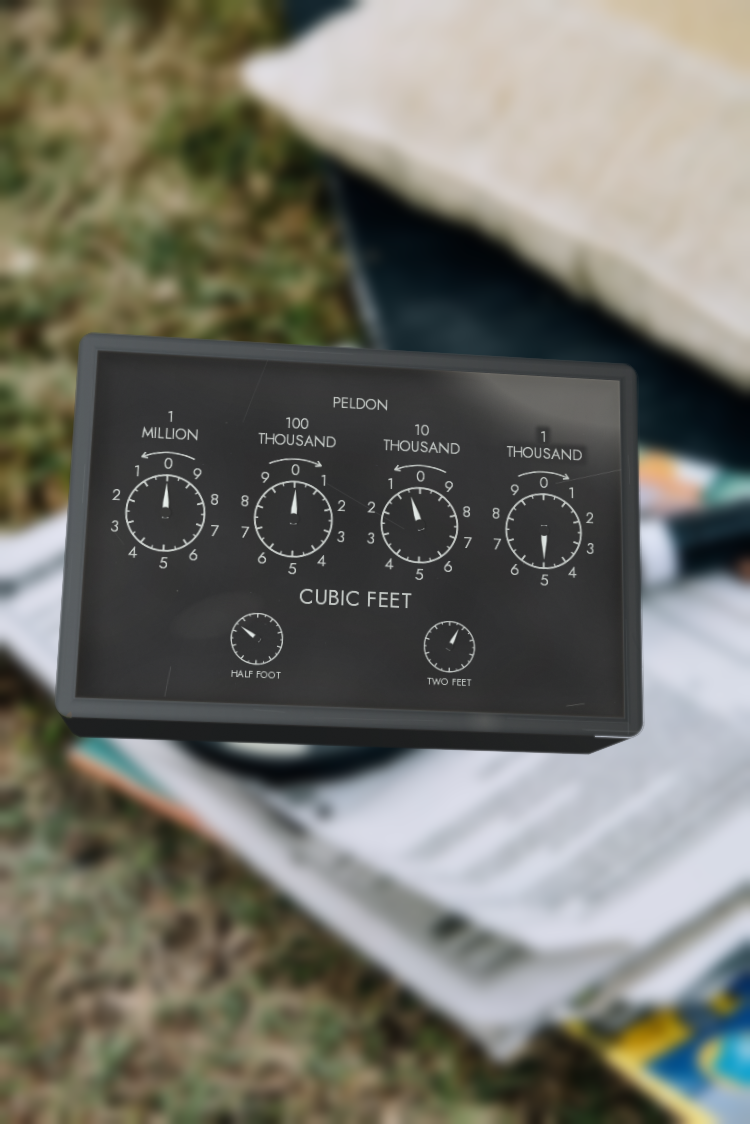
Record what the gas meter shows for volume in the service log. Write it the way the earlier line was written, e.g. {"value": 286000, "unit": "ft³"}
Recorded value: {"value": 500, "unit": "ft³"}
